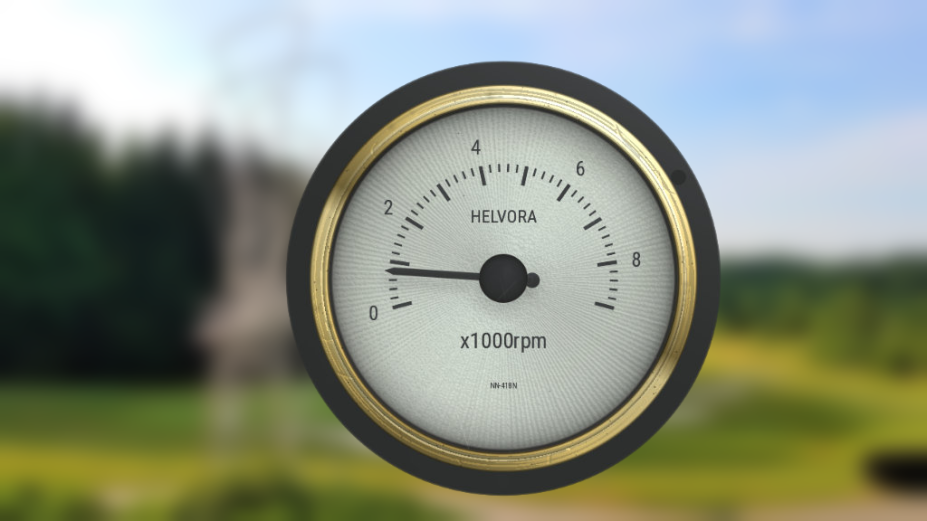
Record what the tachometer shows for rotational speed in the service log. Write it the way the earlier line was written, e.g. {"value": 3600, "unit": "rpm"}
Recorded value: {"value": 800, "unit": "rpm"}
